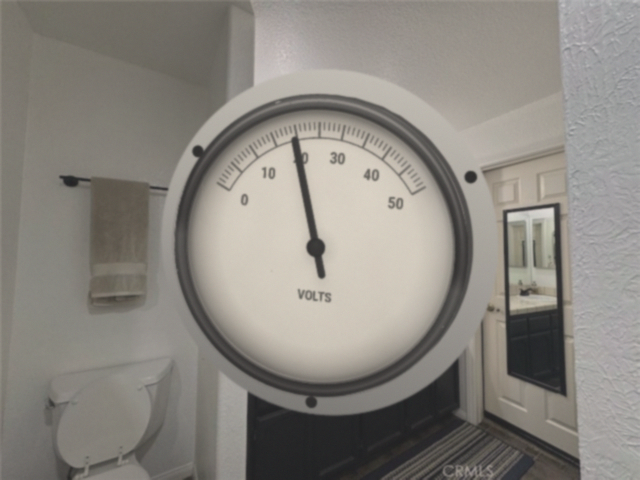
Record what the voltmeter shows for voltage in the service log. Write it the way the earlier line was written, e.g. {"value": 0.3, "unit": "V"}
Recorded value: {"value": 20, "unit": "V"}
